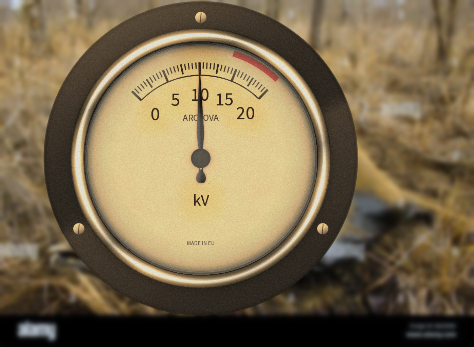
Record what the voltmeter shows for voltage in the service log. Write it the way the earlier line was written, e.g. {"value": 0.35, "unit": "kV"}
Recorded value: {"value": 10, "unit": "kV"}
